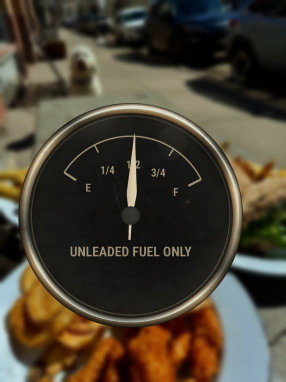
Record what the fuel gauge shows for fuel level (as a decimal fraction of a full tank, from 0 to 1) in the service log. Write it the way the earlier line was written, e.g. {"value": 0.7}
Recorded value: {"value": 0.5}
